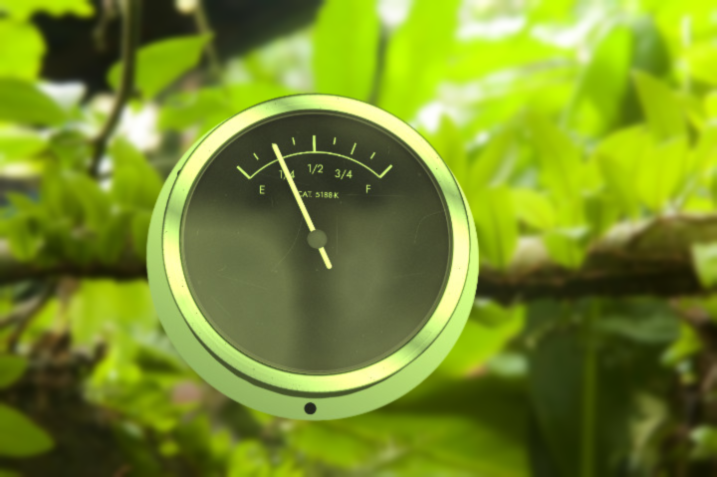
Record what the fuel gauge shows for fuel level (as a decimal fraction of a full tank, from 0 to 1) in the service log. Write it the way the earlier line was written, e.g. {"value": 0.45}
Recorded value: {"value": 0.25}
